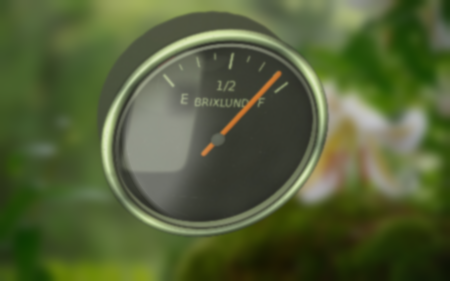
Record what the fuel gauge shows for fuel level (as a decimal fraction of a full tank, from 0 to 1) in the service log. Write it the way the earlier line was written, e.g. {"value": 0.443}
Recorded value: {"value": 0.875}
